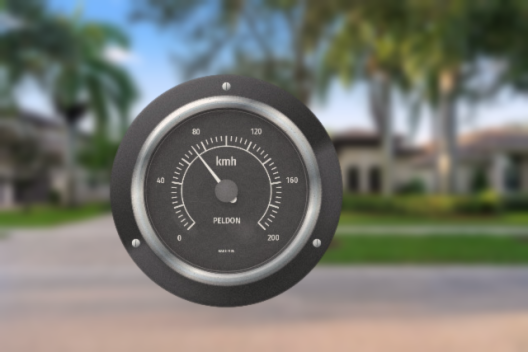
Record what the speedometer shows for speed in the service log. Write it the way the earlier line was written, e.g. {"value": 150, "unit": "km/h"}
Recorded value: {"value": 72, "unit": "km/h"}
